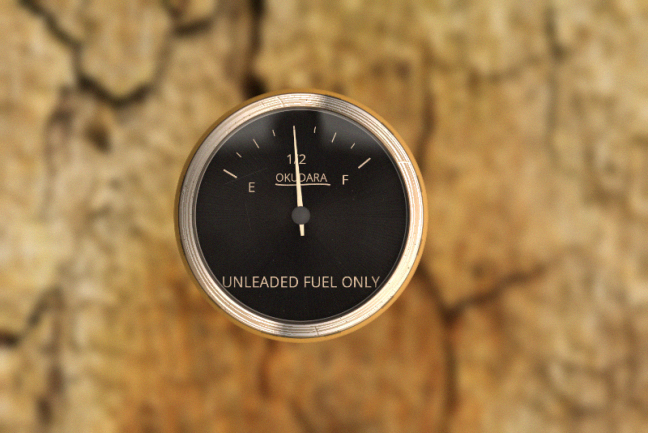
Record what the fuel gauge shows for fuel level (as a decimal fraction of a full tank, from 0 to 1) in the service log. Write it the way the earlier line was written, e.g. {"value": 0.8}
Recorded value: {"value": 0.5}
